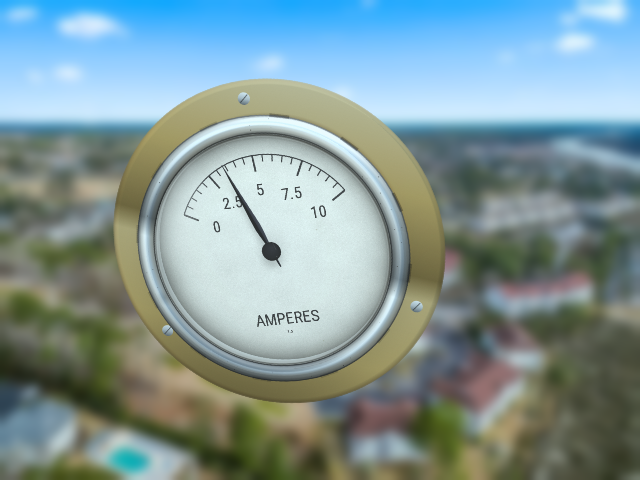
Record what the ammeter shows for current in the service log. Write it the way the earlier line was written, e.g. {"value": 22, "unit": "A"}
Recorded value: {"value": 3.5, "unit": "A"}
